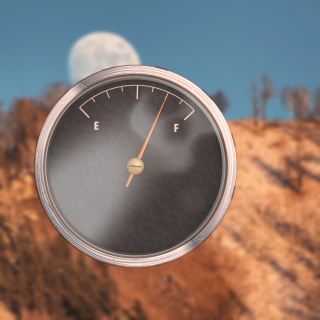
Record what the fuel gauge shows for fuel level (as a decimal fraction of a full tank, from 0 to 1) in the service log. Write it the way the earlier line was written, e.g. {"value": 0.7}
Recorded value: {"value": 0.75}
